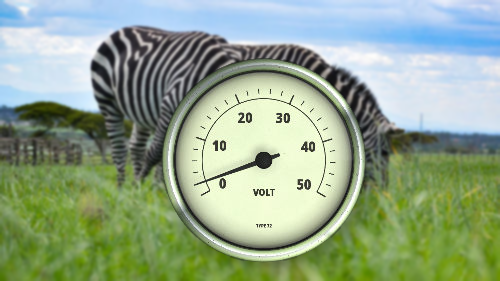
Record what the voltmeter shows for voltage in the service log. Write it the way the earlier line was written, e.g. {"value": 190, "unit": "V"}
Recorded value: {"value": 2, "unit": "V"}
